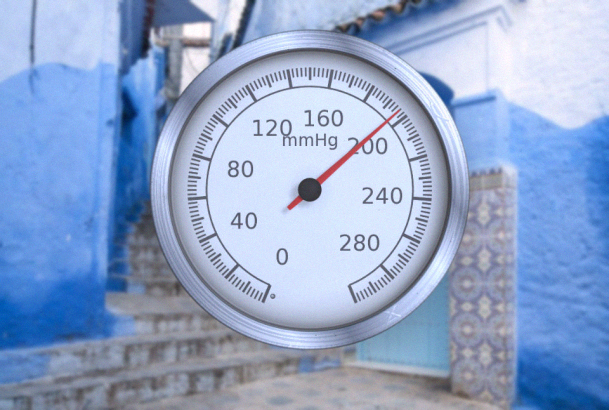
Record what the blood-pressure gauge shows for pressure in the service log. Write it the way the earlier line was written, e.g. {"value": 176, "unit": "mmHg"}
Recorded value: {"value": 196, "unit": "mmHg"}
